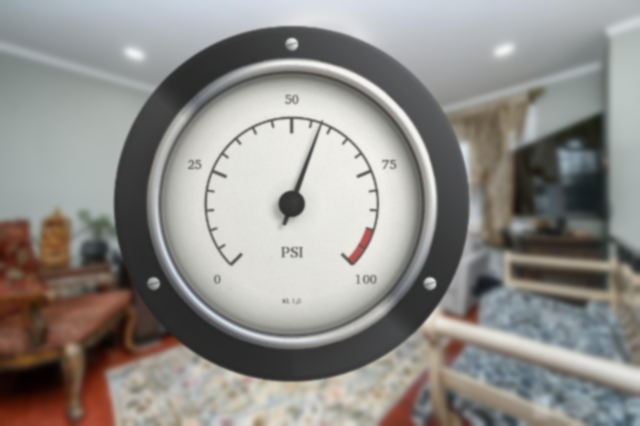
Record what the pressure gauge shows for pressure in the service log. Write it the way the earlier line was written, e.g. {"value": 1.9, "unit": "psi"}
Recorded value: {"value": 57.5, "unit": "psi"}
